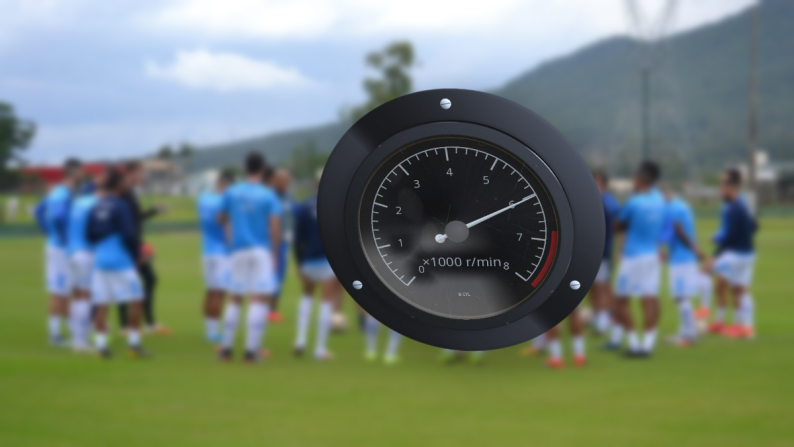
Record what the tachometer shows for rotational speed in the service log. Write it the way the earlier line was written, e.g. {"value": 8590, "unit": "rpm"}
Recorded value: {"value": 6000, "unit": "rpm"}
